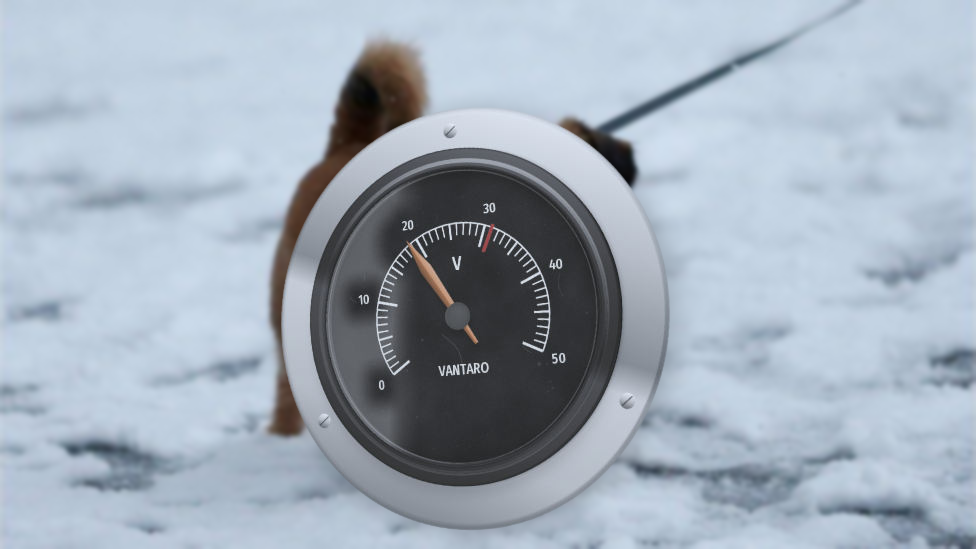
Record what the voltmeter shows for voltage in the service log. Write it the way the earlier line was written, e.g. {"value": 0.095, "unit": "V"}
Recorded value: {"value": 19, "unit": "V"}
